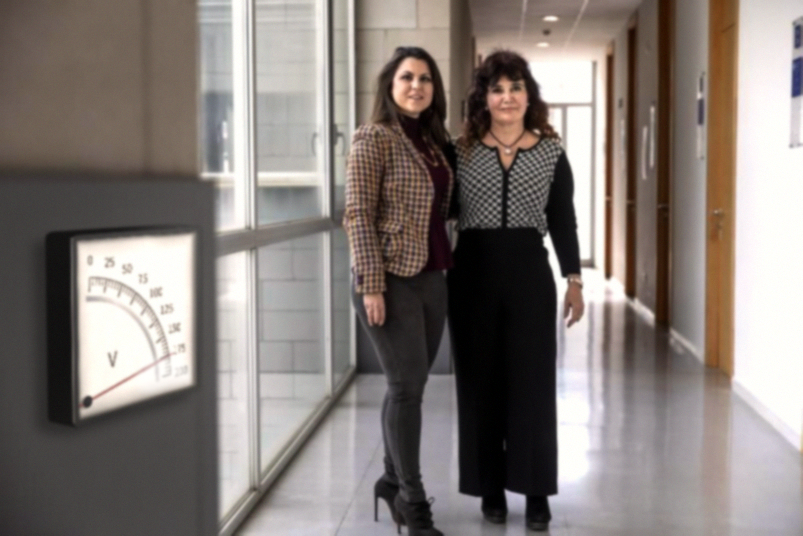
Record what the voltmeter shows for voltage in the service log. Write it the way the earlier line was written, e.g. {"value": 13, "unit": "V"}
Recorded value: {"value": 175, "unit": "V"}
